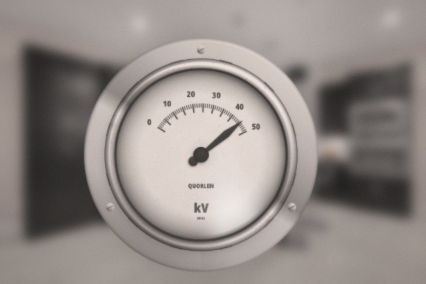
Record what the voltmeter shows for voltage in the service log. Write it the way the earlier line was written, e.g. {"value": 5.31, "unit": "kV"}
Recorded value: {"value": 45, "unit": "kV"}
